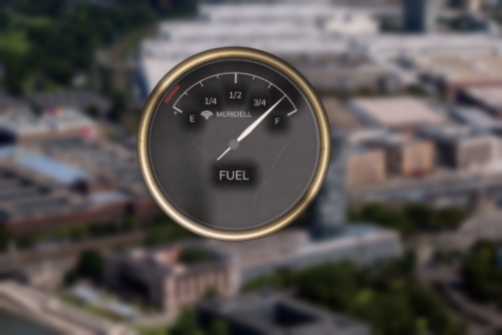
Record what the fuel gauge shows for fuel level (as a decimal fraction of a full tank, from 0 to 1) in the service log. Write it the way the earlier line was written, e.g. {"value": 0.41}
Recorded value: {"value": 0.875}
